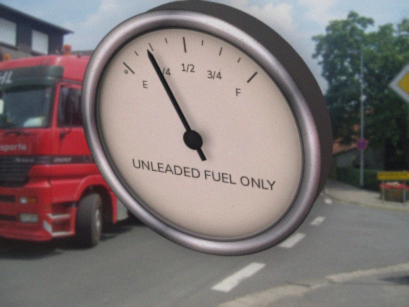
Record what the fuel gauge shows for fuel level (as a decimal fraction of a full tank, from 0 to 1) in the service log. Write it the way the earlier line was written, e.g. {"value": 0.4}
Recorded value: {"value": 0.25}
